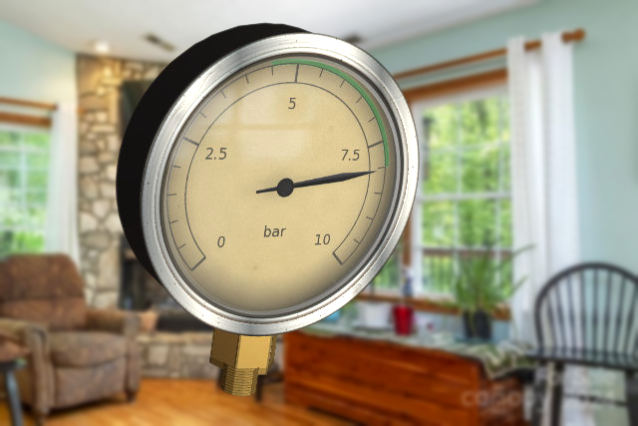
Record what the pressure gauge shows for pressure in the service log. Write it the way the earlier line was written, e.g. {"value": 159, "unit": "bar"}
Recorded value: {"value": 8, "unit": "bar"}
